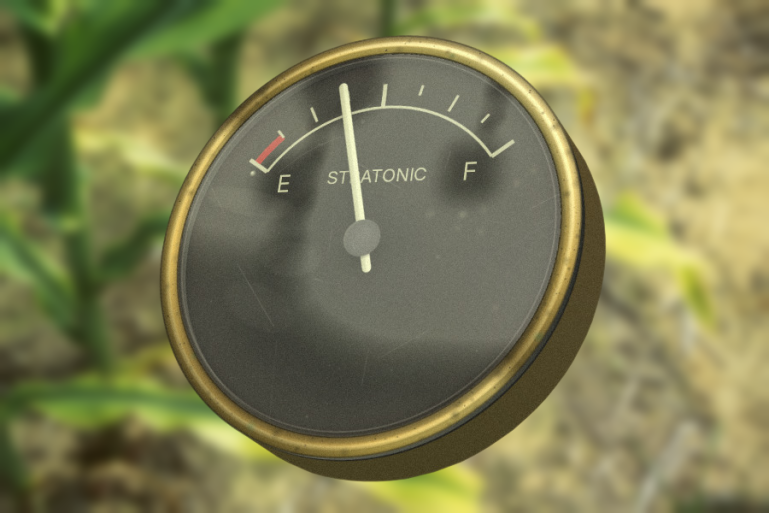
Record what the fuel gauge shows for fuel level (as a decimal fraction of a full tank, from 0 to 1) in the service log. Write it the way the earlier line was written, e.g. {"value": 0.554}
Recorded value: {"value": 0.375}
